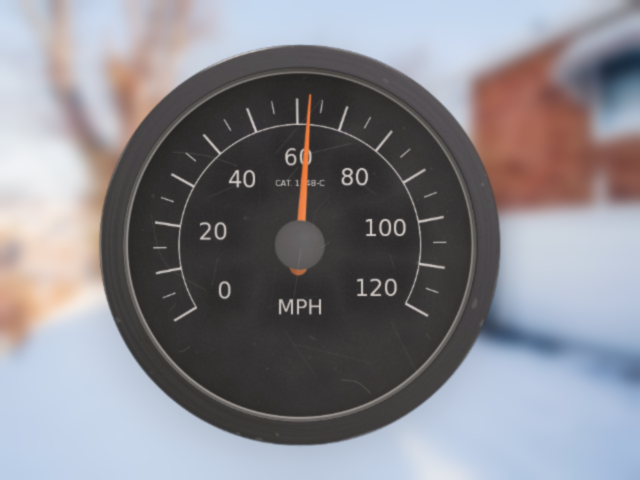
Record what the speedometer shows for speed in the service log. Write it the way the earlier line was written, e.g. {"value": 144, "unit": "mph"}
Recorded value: {"value": 62.5, "unit": "mph"}
